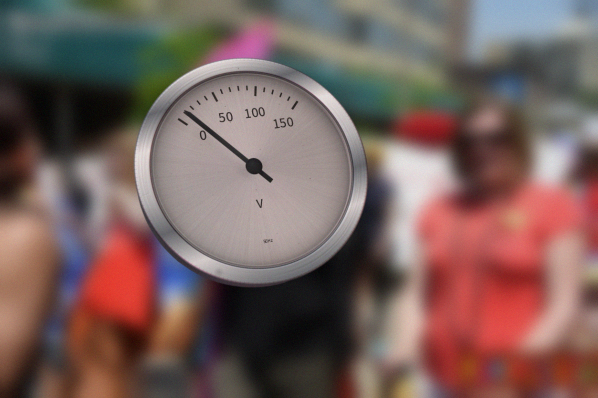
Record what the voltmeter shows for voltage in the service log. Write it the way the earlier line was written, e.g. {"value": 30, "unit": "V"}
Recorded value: {"value": 10, "unit": "V"}
